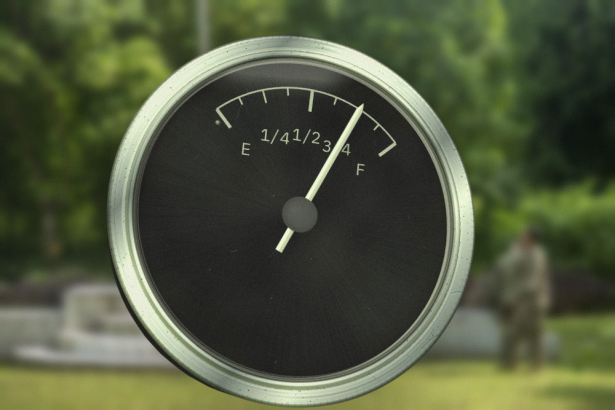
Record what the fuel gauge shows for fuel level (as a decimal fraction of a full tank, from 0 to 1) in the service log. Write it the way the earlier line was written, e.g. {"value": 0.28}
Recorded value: {"value": 0.75}
